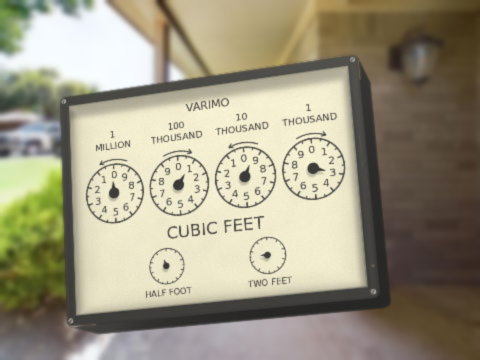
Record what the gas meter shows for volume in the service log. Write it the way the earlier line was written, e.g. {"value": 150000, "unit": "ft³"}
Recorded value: {"value": 9300, "unit": "ft³"}
